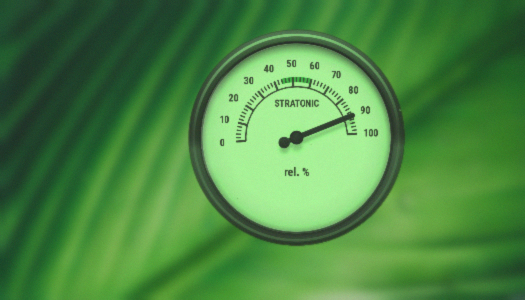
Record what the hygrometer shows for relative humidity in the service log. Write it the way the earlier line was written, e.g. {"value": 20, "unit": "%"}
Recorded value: {"value": 90, "unit": "%"}
